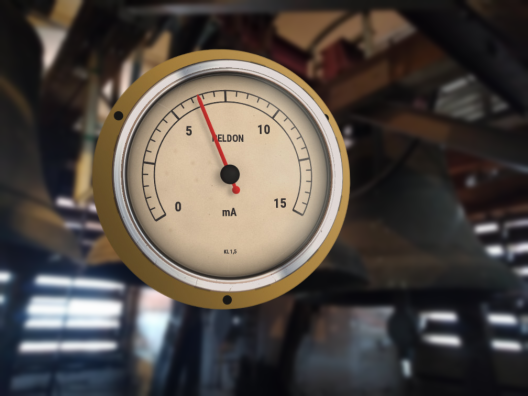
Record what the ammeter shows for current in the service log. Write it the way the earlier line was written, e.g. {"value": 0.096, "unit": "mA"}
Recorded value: {"value": 6.25, "unit": "mA"}
